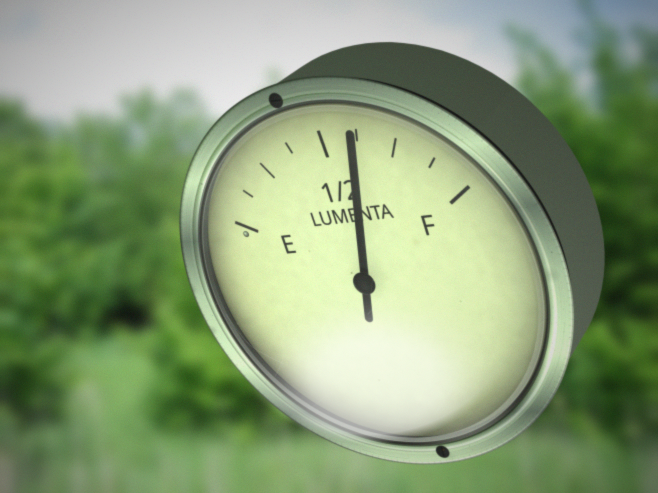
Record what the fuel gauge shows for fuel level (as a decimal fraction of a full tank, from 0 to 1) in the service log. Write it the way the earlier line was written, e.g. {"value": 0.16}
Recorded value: {"value": 0.625}
